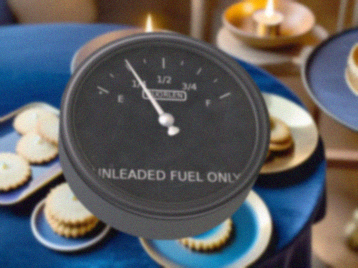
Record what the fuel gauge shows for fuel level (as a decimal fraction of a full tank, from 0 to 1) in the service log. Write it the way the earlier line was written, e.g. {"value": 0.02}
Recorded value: {"value": 0.25}
